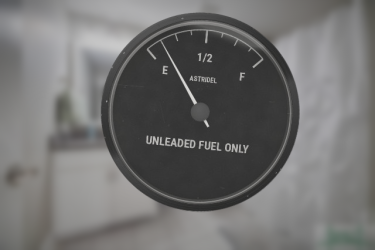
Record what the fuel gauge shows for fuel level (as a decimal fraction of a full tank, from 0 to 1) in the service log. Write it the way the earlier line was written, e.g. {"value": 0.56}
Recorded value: {"value": 0.125}
